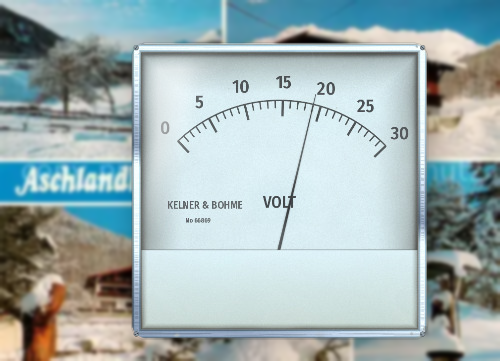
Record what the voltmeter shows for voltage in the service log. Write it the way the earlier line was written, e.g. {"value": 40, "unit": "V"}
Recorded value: {"value": 19, "unit": "V"}
